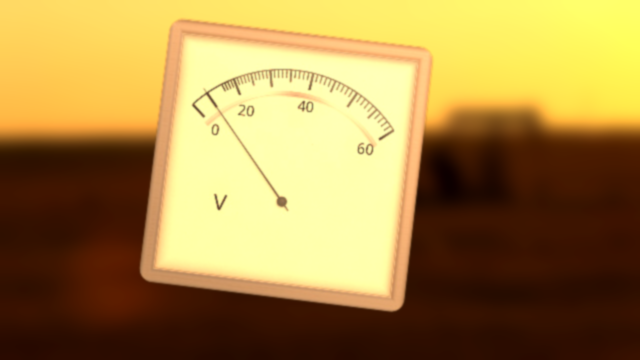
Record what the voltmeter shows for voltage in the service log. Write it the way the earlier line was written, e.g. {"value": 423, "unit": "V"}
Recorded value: {"value": 10, "unit": "V"}
